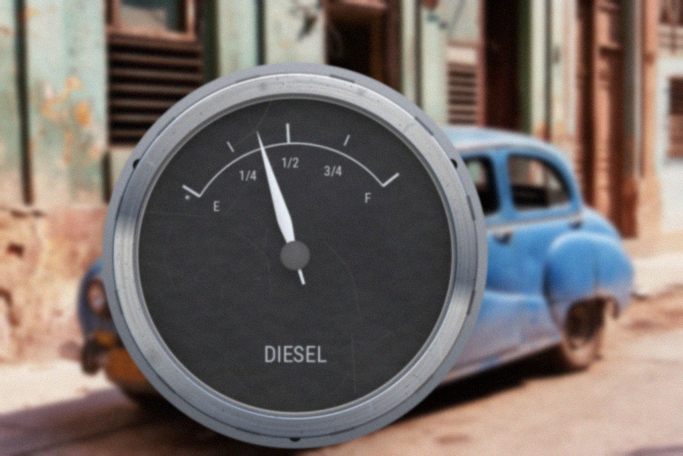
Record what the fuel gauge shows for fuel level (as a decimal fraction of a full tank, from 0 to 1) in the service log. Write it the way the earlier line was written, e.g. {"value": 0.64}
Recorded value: {"value": 0.375}
